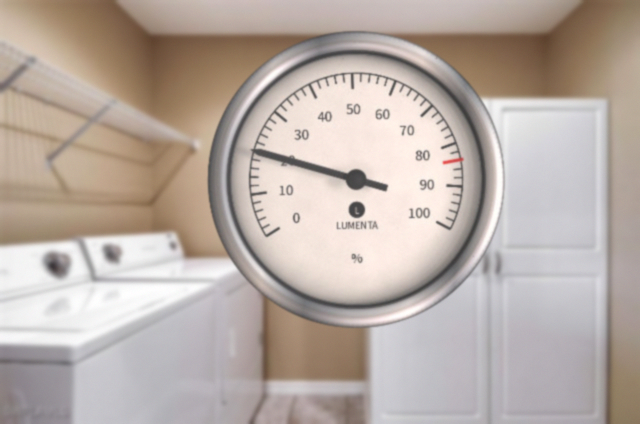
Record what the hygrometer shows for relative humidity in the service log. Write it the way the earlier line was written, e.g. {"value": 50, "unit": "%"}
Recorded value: {"value": 20, "unit": "%"}
